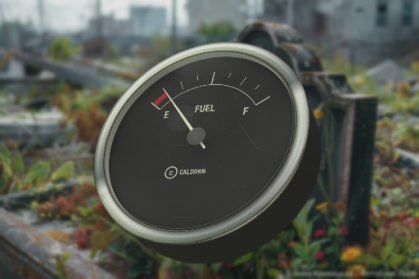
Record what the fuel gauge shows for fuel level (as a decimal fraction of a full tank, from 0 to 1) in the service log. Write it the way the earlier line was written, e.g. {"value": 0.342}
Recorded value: {"value": 0.125}
